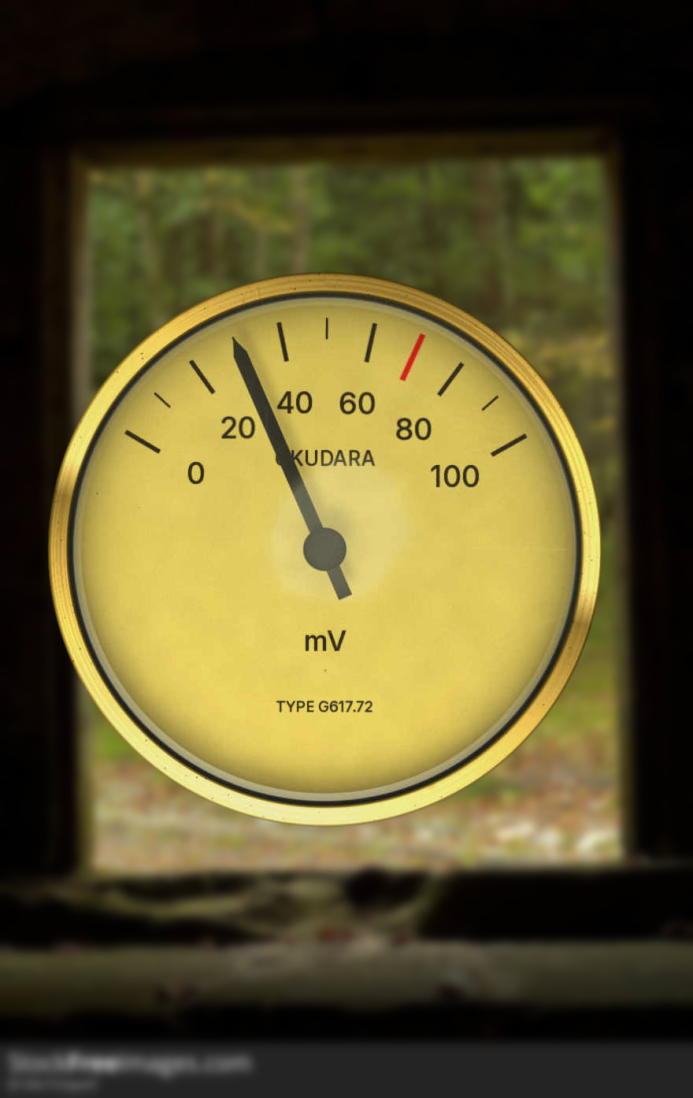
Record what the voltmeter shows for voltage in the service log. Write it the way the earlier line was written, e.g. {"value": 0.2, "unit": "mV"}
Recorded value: {"value": 30, "unit": "mV"}
